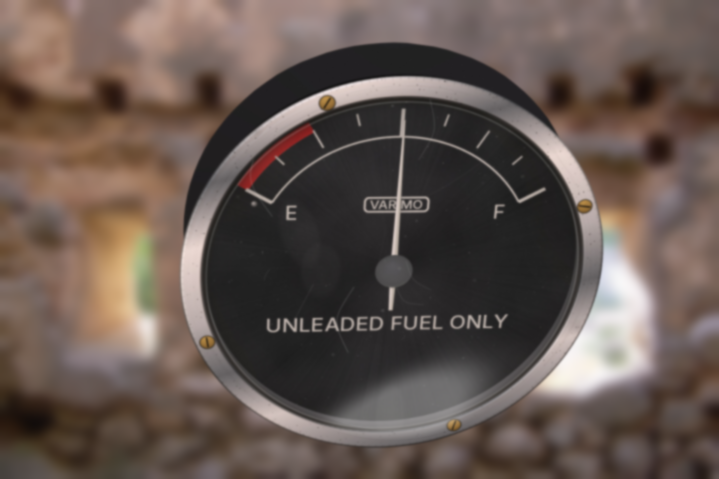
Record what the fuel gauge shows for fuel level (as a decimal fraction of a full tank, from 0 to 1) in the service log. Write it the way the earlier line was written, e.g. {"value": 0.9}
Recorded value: {"value": 0.5}
